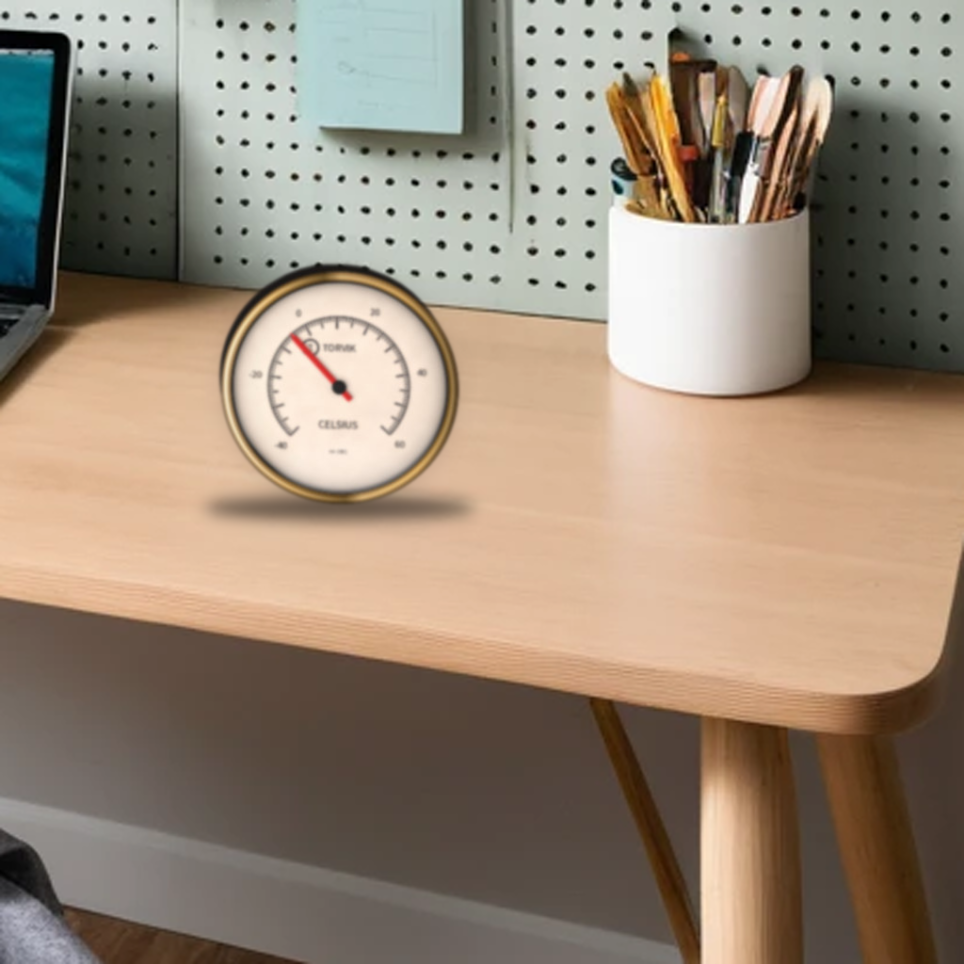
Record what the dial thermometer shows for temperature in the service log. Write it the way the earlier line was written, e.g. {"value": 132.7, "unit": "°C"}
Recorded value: {"value": -5, "unit": "°C"}
